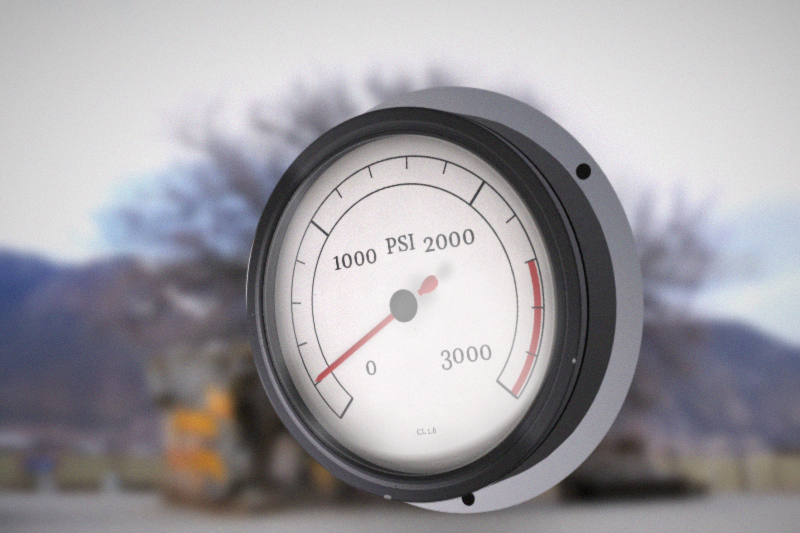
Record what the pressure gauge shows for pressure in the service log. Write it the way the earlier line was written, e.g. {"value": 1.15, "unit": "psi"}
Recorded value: {"value": 200, "unit": "psi"}
